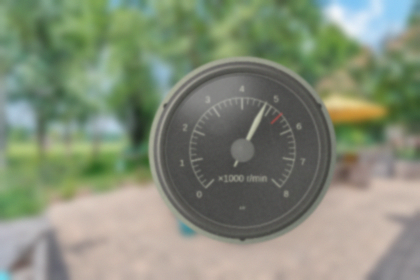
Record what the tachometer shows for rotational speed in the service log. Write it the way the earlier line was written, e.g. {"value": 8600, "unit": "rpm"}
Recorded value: {"value": 4800, "unit": "rpm"}
